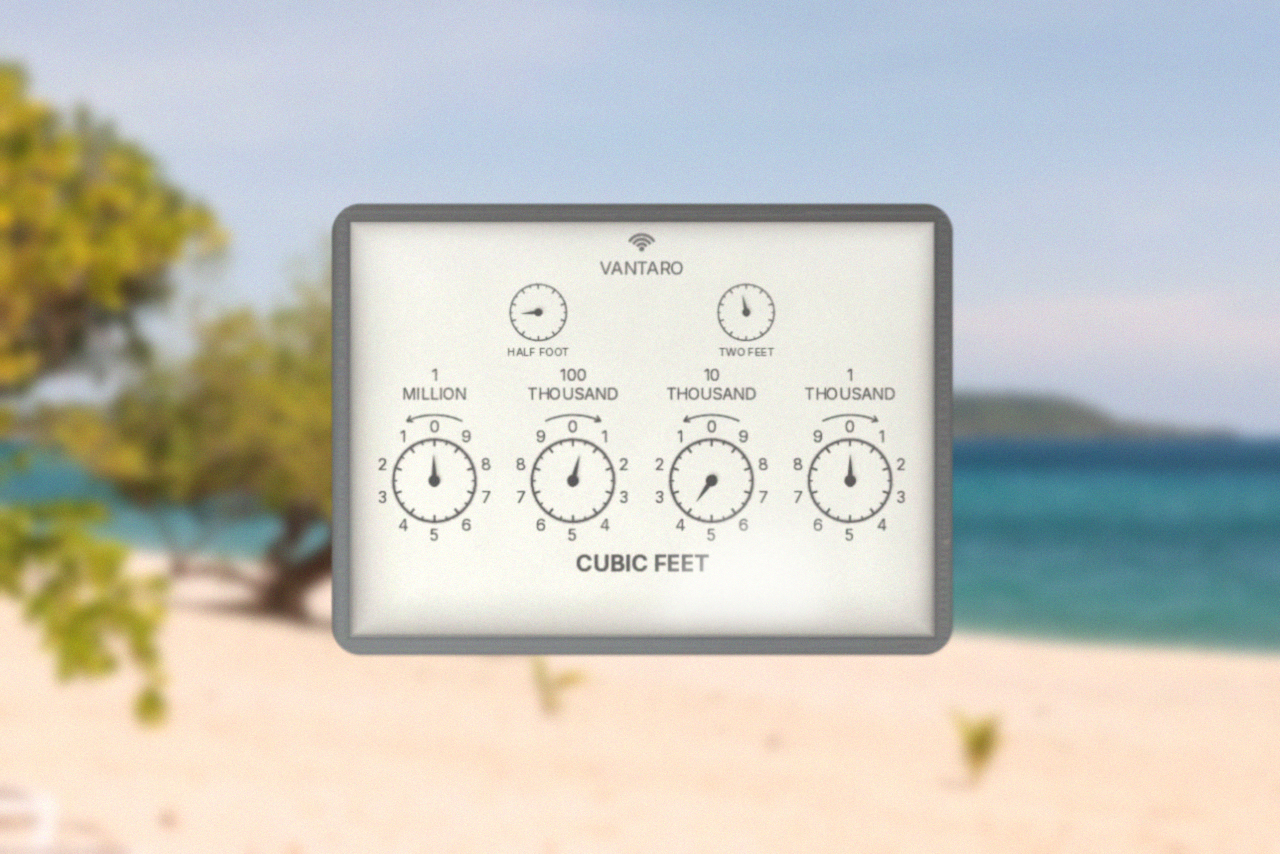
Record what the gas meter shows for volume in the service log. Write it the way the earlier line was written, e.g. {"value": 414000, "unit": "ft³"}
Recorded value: {"value": 4000, "unit": "ft³"}
